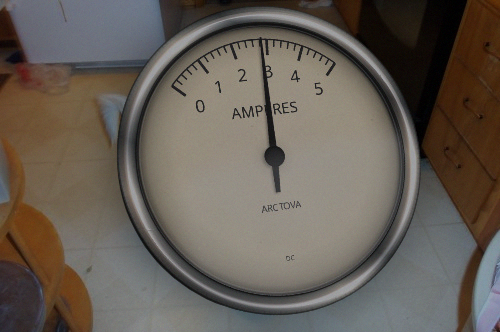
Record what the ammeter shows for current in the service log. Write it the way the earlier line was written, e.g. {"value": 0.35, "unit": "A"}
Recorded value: {"value": 2.8, "unit": "A"}
